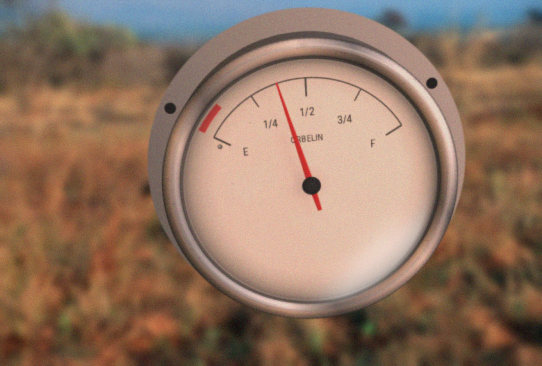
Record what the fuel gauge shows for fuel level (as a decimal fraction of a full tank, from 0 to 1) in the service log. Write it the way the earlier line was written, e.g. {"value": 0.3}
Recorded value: {"value": 0.375}
